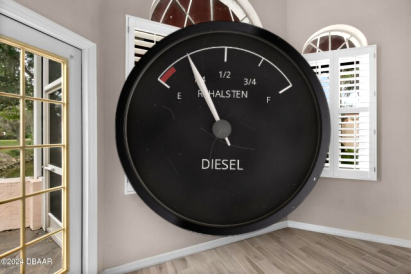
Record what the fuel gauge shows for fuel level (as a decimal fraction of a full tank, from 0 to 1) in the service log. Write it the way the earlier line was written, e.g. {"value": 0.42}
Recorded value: {"value": 0.25}
